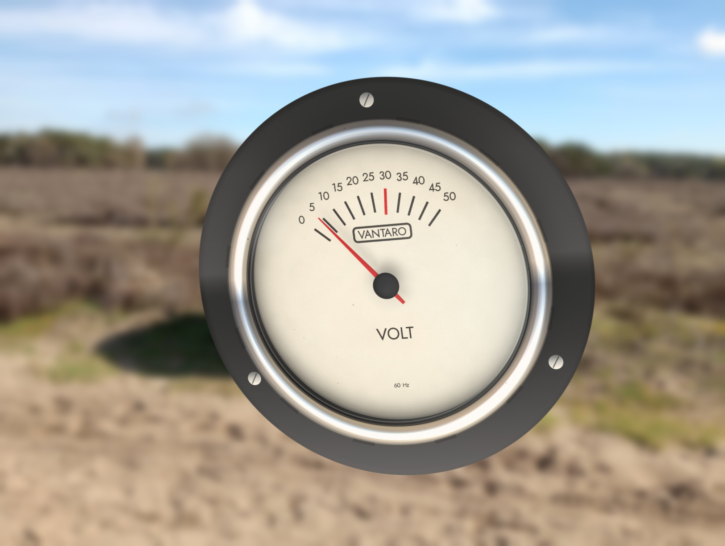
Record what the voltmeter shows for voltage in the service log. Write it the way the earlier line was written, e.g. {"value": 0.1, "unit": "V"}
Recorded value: {"value": 5, "unit": "V"}
